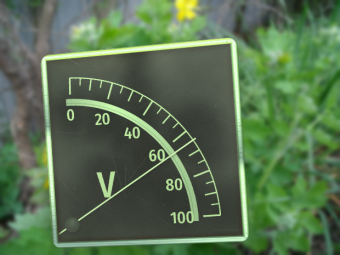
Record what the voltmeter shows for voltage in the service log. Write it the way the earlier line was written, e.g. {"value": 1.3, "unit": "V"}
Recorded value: {"value": 65, "unit": "V"}
